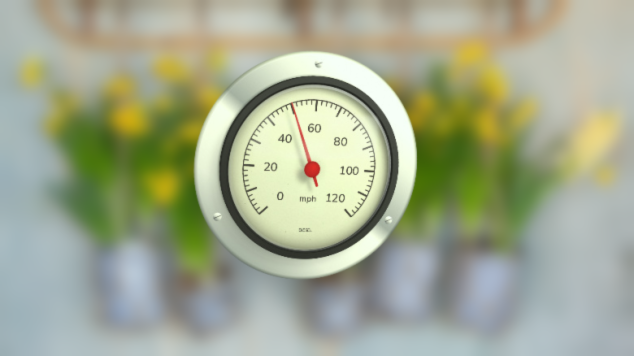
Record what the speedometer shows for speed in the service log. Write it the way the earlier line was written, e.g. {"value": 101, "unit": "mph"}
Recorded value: {"value": 50, "unit": "mph"}
